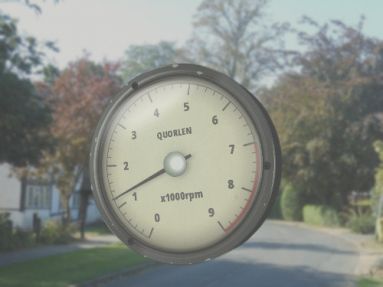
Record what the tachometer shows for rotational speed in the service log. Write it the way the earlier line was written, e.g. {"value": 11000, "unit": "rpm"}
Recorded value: {"value": 1200, "unit": "rpm"}
